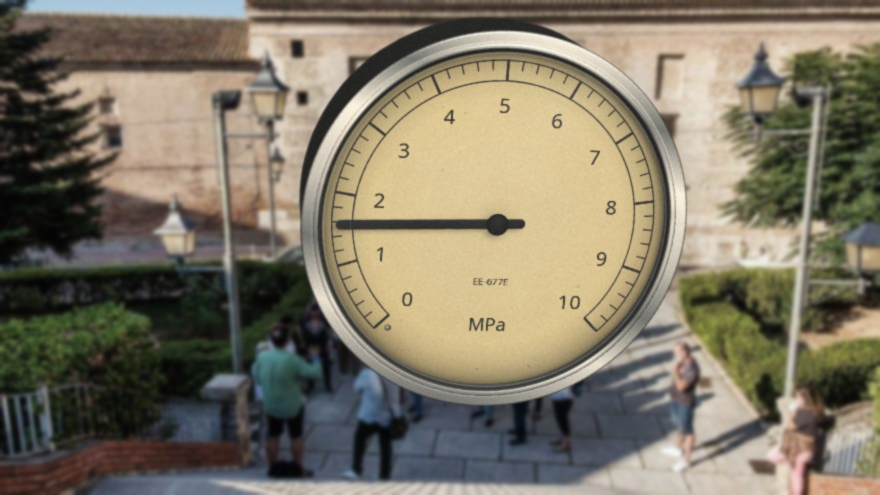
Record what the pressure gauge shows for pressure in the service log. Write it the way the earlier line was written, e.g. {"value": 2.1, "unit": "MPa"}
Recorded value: {"value": 1.6, "unit": "MPa"}
